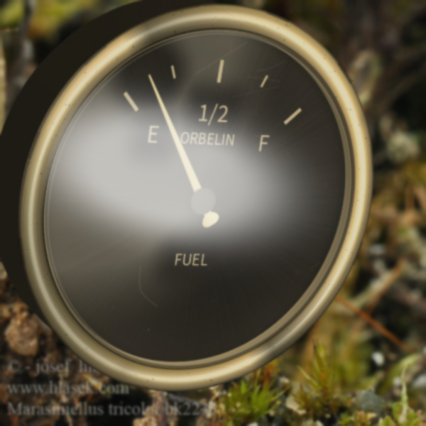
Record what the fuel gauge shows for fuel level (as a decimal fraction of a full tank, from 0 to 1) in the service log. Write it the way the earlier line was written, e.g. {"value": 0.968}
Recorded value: {"value": 0.125}
